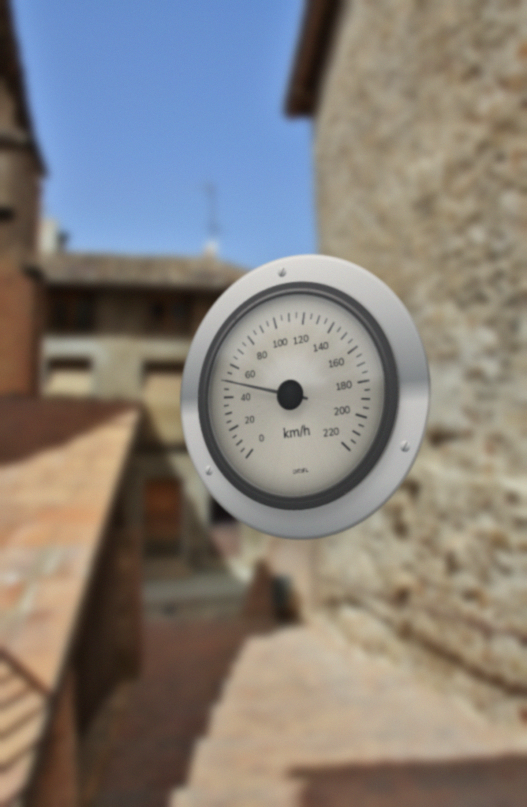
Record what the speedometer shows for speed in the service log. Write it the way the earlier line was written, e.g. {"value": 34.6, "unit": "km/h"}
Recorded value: {"value": 50, "unit": "km/h"}
